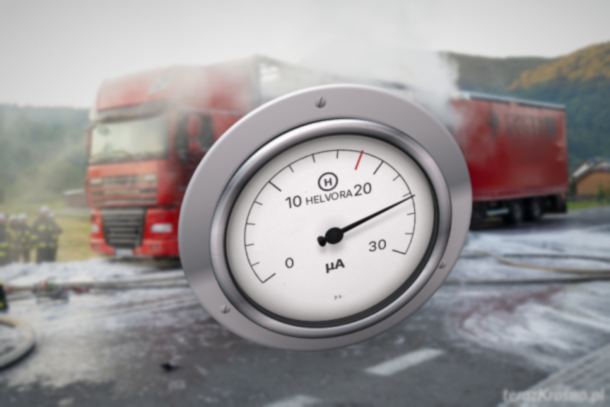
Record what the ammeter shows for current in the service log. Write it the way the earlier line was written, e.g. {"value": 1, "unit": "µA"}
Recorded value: {"value": 24, "unit": "µA"}
